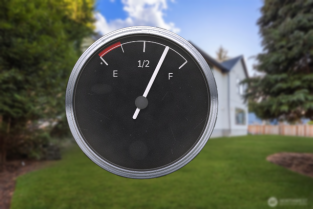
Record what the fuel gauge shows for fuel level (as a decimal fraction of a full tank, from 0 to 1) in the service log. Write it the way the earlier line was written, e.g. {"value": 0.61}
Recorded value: {"value": 0.75}
